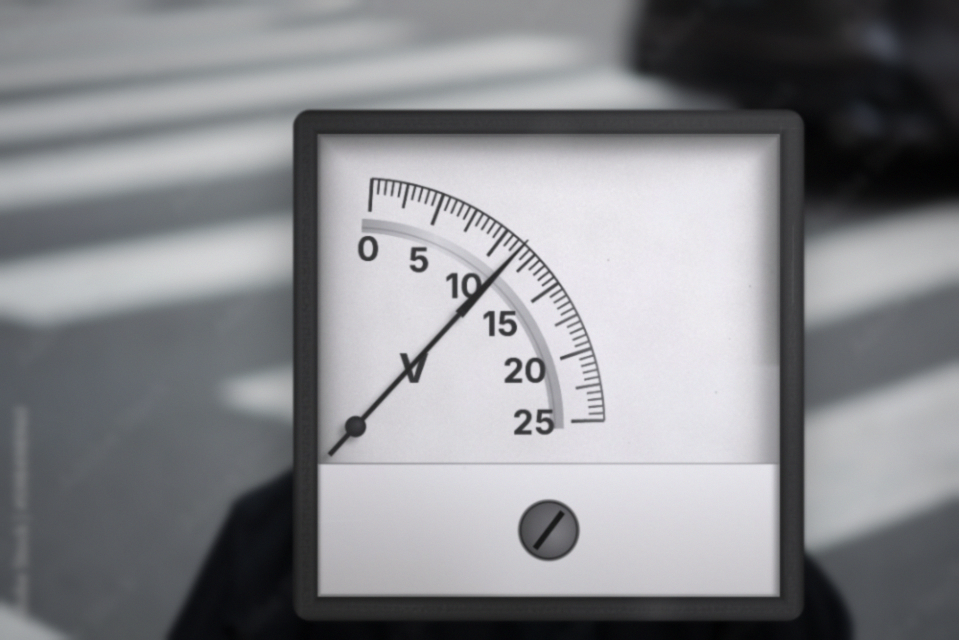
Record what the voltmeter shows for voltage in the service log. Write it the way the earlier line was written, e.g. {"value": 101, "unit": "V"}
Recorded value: {"value": 11.5, "unit": "V"}
